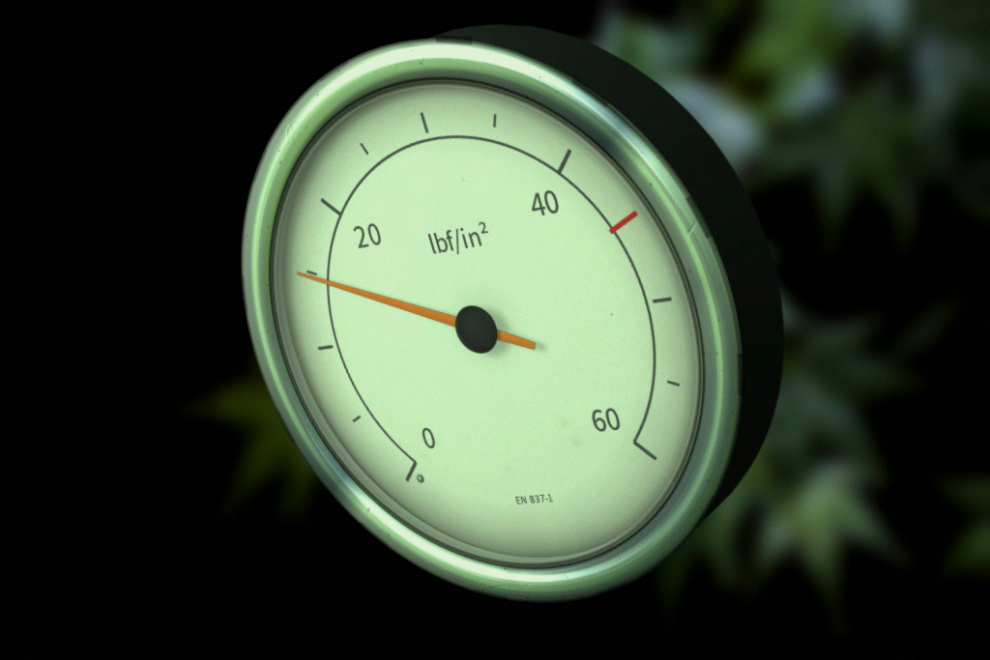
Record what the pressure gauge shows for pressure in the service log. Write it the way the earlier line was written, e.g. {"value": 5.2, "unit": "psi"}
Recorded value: {"value": 15, "unit": "psi"}
